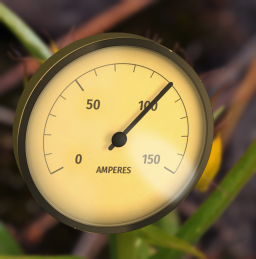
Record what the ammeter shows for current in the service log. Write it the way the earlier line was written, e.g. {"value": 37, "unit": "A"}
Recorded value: {"value": 100, "unit": "A"}
